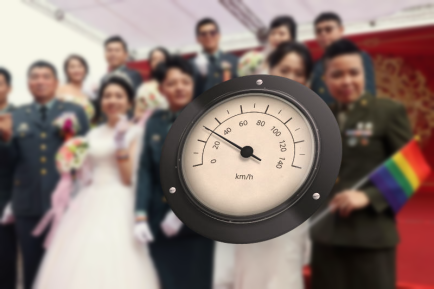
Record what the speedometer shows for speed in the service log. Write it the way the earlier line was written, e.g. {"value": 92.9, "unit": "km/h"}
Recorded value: {"value": 30, "unit": "km/h"}
